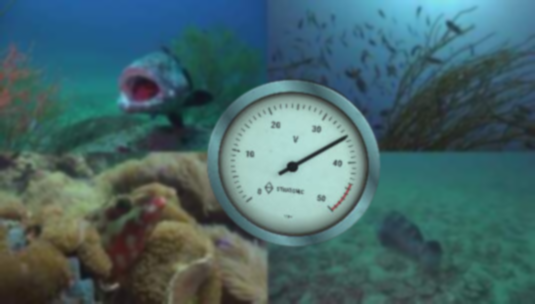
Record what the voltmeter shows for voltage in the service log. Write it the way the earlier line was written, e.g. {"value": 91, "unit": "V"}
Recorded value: {"value": 35, "unit": "V"}
